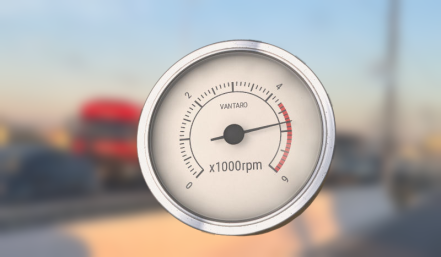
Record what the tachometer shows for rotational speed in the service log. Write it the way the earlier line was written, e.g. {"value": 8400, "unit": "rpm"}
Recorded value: {"value": 4800, "unit": "rpm"}
